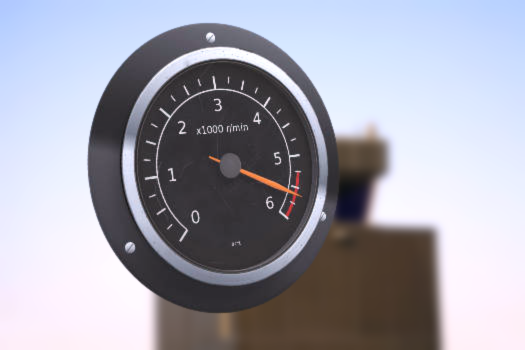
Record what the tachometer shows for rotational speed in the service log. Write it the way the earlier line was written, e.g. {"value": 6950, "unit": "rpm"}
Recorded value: {"value": 5625, "unit": "rpm"}
